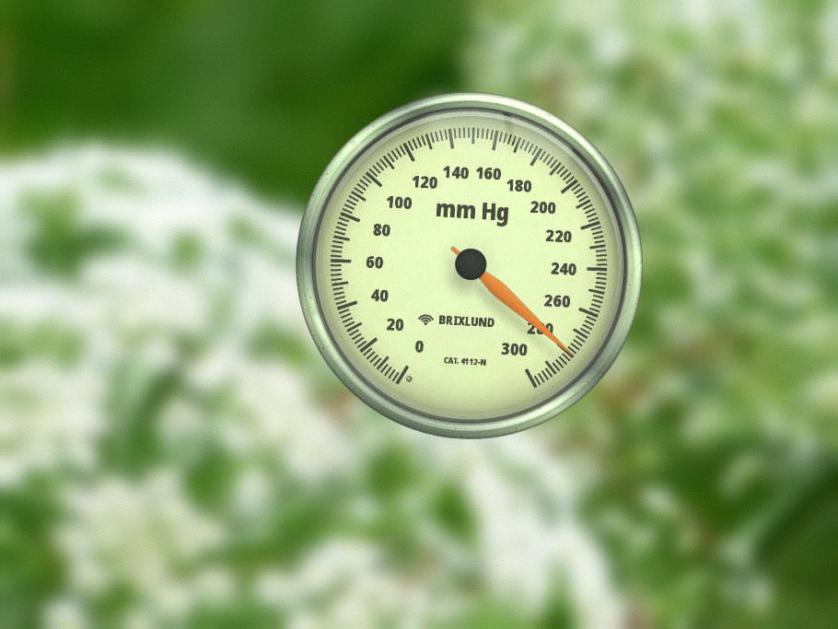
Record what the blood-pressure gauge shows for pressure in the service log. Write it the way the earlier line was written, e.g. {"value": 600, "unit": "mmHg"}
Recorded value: {"value": 280, "unit": "mmHg"}
